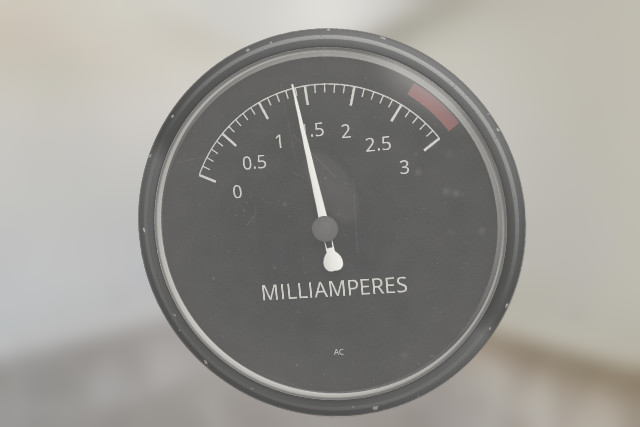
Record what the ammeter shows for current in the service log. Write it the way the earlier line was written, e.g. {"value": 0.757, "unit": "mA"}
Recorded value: {"value": 1.4, "unit": "mA"}
